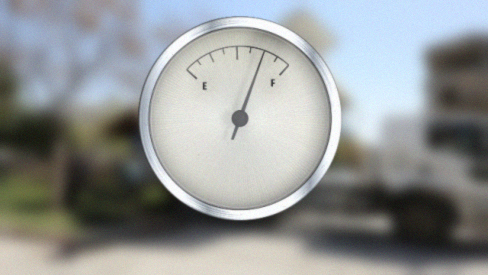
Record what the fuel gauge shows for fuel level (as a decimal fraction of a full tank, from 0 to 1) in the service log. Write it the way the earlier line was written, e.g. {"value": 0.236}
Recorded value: {"value": 0.75}
